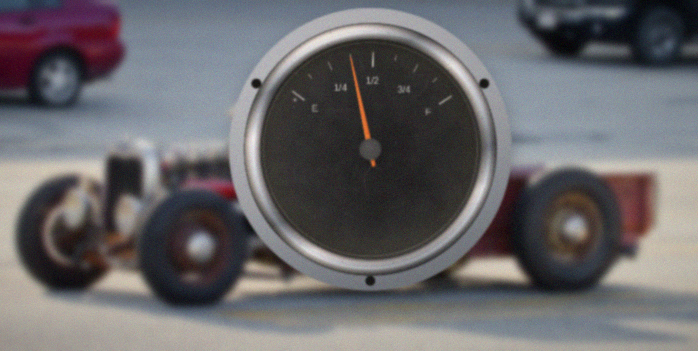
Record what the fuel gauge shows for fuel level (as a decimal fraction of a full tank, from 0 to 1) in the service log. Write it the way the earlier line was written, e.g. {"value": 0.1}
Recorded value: {"value": 0.375}
